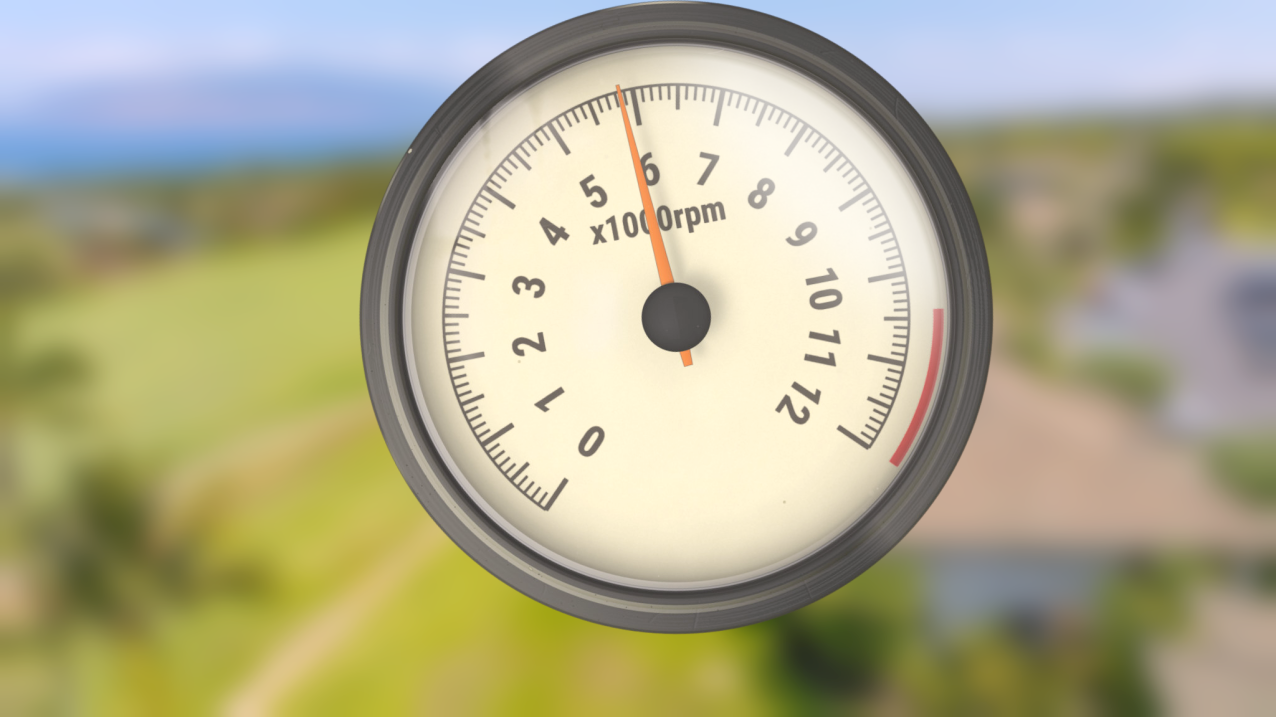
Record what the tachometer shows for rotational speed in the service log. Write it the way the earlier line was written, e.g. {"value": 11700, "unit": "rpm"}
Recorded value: {"value": 5850, "unit": "rpm"}
